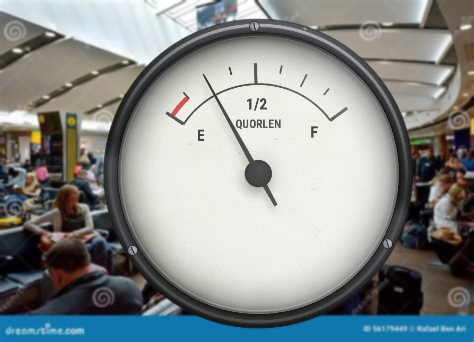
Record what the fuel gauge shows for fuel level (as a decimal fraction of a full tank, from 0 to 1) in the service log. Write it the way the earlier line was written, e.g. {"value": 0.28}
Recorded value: {"value": 0.25}
